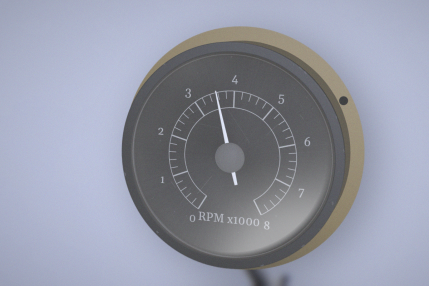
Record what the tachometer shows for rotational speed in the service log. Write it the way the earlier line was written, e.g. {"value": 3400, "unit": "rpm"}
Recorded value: {"value": 3600, "unit": "rpm"}
